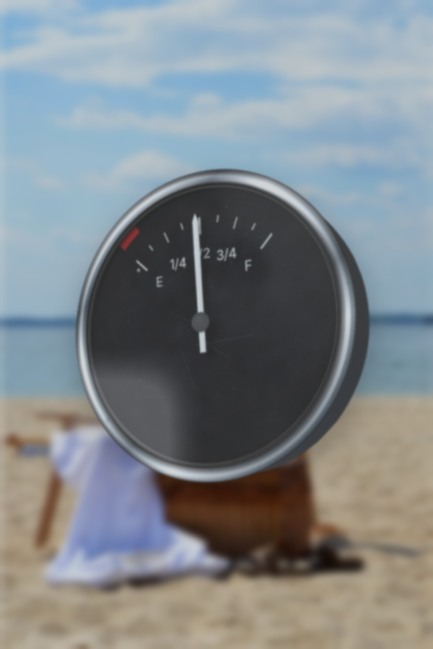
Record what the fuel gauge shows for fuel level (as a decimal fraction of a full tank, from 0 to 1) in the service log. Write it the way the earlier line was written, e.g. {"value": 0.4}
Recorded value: {"value": 0.5}
